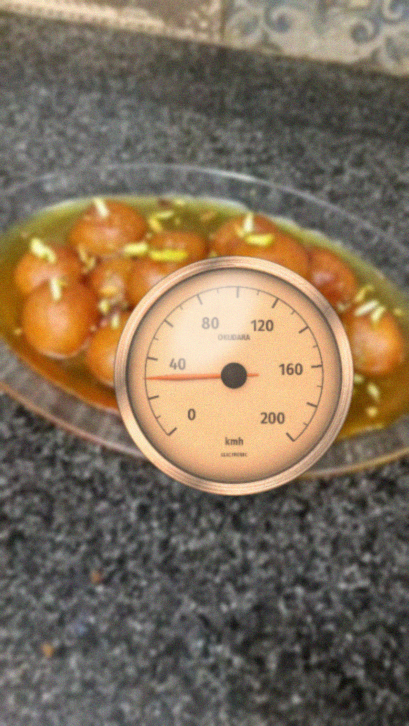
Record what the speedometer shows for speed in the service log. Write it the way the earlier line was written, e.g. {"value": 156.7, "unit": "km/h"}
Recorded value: {"value": 30, "unit": "km/h"}
